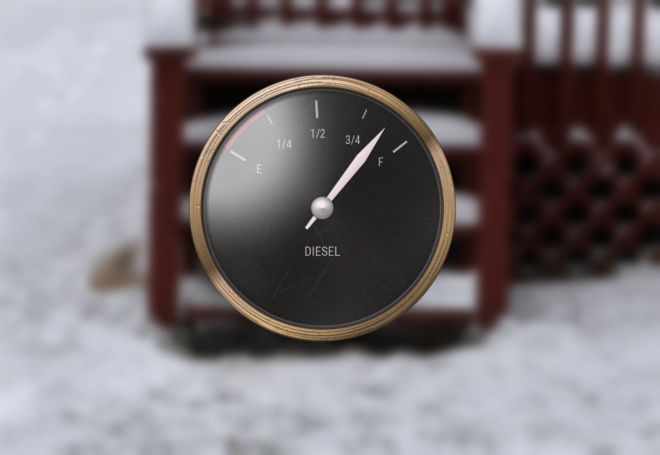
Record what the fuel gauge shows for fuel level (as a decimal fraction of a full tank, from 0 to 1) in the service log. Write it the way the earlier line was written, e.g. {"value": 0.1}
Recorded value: {"value": 0.875}
